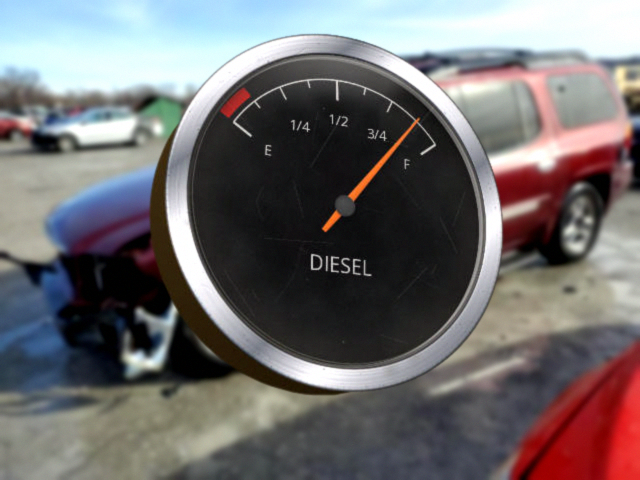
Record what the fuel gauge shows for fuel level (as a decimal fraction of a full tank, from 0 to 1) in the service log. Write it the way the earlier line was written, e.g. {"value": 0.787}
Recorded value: {"value": 0.875}
